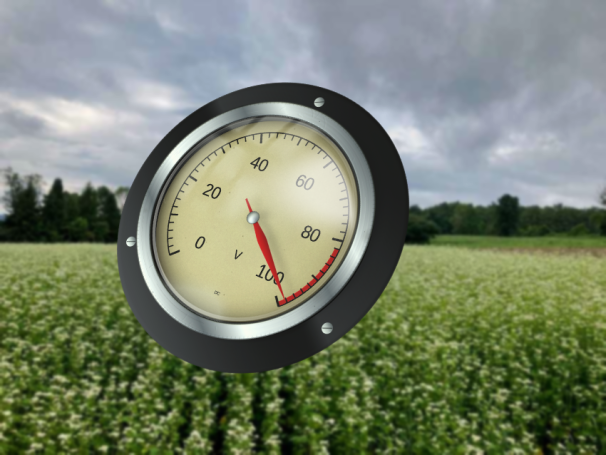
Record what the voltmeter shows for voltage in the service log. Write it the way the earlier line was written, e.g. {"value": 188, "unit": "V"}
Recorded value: {"value": 98, "unit": "V"}
